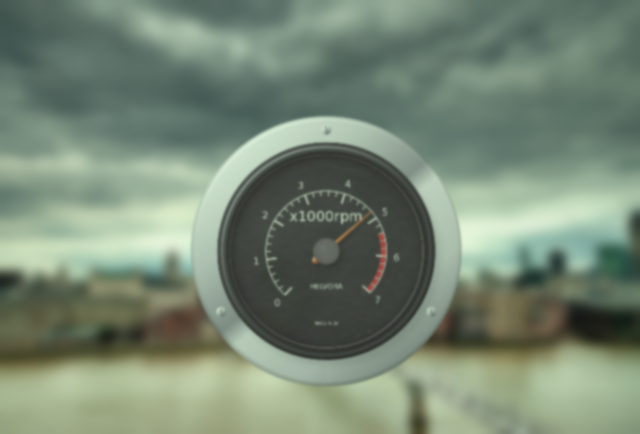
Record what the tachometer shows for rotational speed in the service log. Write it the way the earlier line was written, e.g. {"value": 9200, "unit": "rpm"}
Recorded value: {"value": 4800, "unit": "rpm"}
